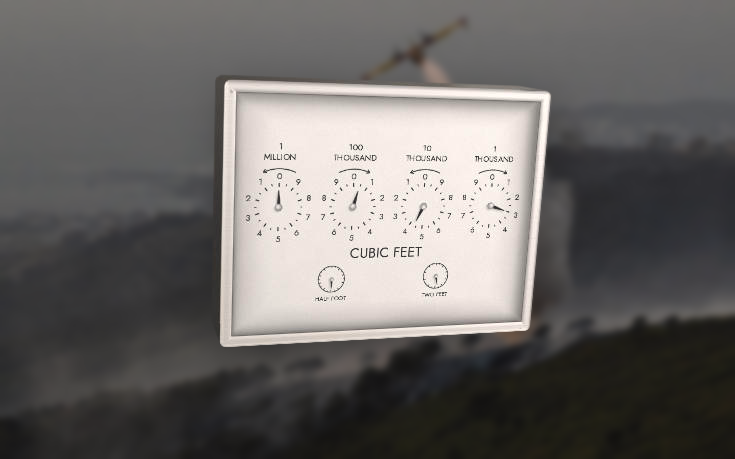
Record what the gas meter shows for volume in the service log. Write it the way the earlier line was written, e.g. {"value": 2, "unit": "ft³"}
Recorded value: {"value": 4300, "unit": "ft³"}
